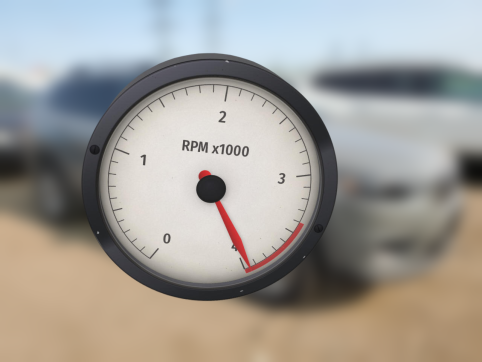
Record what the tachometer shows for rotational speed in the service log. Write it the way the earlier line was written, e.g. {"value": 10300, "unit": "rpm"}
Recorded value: {"value": 3950, "unit": "rpm"}
